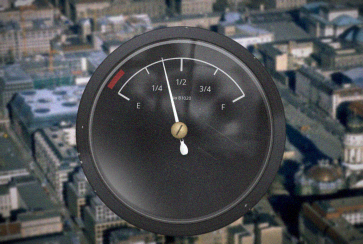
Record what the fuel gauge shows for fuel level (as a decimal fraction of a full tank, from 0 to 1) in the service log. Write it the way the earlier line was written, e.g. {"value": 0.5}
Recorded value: {"value": 0.375}
